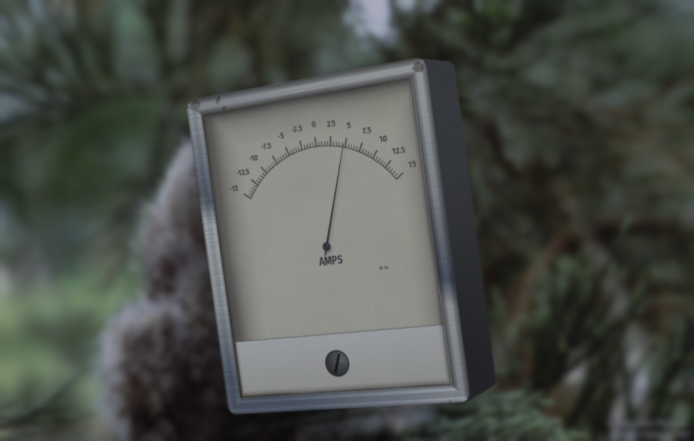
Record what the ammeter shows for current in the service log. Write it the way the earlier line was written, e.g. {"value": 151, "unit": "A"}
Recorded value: {"value": 5, "unit": "A"}
